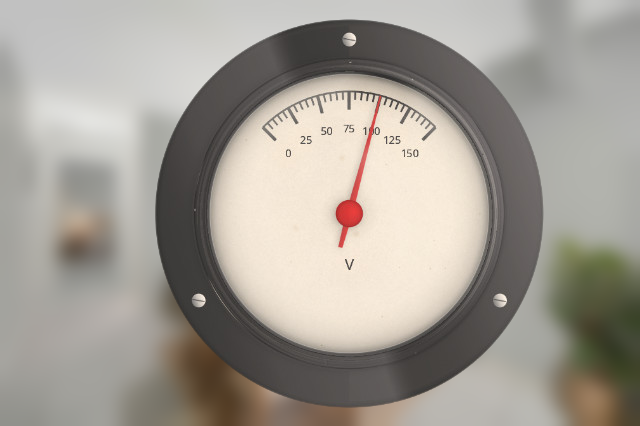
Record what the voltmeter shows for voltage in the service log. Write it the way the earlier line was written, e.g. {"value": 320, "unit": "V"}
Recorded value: {"value": 100, "unit": "V"}
